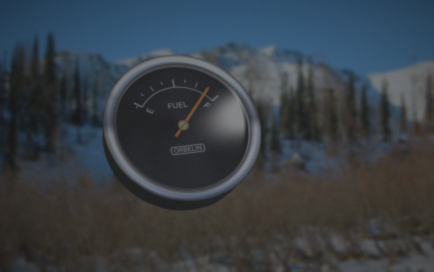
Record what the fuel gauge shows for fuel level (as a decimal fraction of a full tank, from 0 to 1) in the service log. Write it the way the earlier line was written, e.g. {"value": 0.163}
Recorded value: {"value": 0.875}
